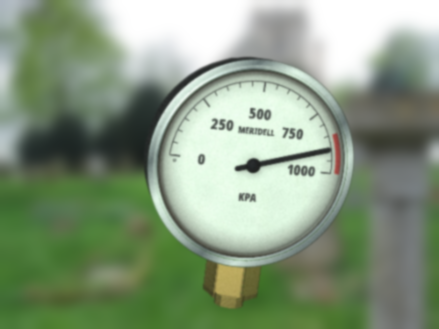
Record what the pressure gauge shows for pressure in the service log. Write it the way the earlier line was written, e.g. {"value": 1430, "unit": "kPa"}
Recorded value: {"value": 900, "unit": "kPa"}
